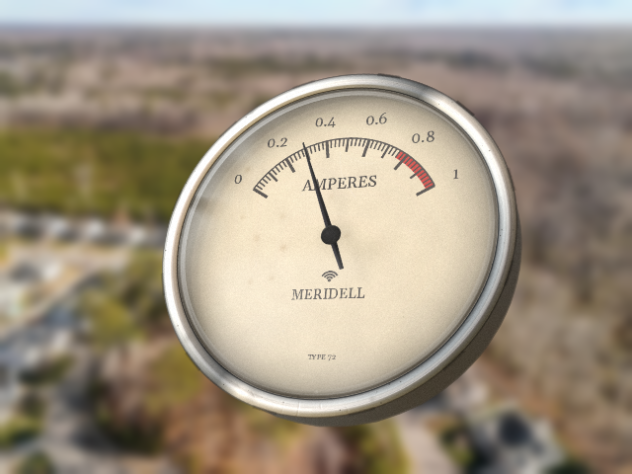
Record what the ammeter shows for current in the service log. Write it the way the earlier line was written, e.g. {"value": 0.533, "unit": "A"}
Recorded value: {"value": 0.3, "unit": "A"}
